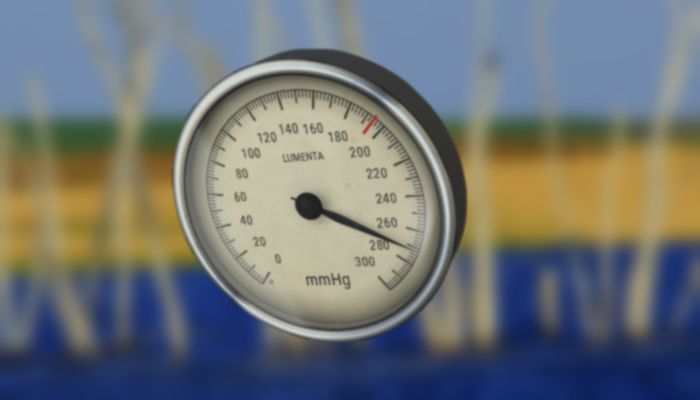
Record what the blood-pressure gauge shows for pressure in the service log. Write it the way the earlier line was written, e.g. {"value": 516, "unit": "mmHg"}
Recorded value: {"value": 270, "unit": "mmHg"}
